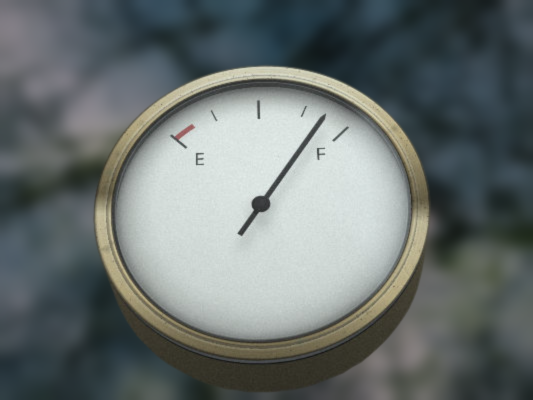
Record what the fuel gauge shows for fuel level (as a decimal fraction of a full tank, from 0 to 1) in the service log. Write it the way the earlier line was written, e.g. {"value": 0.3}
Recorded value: {"value": 0.875}
